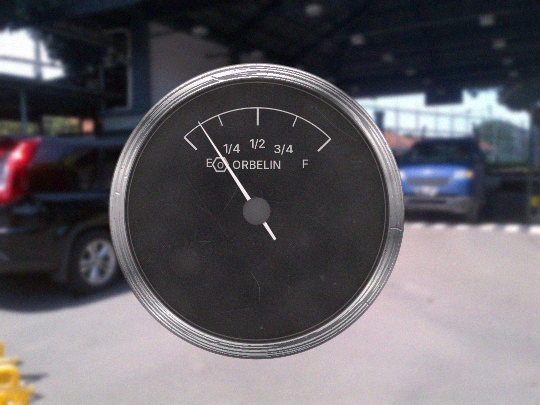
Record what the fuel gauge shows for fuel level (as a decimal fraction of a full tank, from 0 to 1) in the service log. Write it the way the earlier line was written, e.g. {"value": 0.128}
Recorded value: {"value": 0.125}
